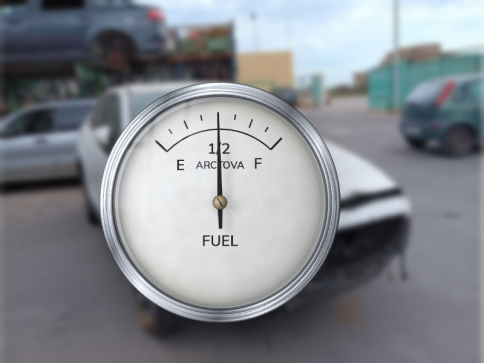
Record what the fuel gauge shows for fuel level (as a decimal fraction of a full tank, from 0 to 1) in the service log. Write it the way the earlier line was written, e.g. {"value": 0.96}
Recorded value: {"value": 0.5}
